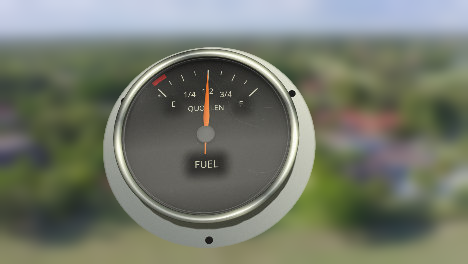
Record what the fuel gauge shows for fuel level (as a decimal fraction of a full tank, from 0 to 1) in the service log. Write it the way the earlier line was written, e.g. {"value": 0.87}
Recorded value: {"value": 0.5}
